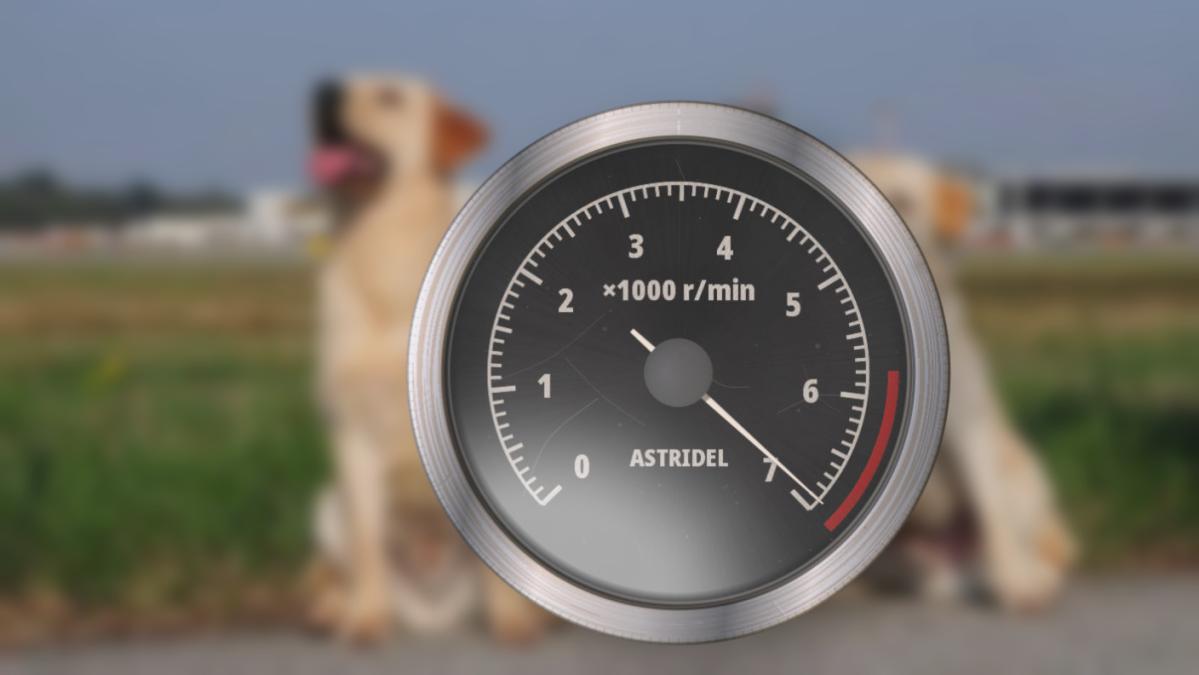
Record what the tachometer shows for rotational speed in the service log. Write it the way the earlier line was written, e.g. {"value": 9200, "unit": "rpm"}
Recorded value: {"value": 6900, "unit": "rpm"}
